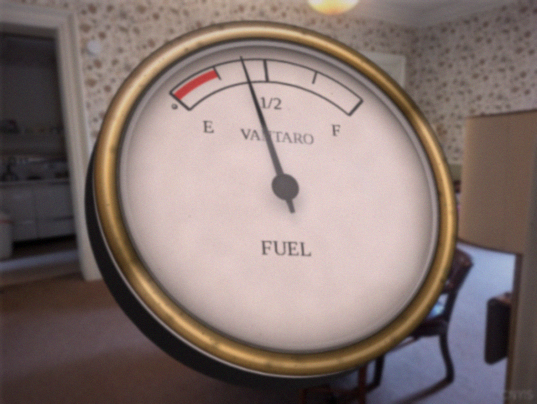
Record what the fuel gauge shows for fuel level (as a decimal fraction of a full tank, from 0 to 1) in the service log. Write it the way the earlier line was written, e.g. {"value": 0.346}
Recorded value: {"value": 0.375}
